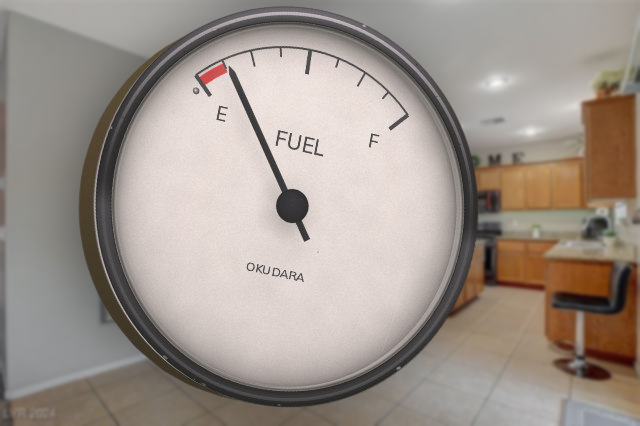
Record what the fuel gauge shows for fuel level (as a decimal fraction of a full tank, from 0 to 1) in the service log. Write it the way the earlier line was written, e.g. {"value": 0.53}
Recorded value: {"value": 0.125}
